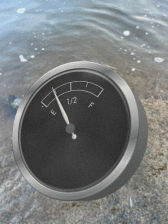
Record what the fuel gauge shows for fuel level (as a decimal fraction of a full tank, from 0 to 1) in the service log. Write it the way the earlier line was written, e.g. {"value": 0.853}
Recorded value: {"value": 0.25}
